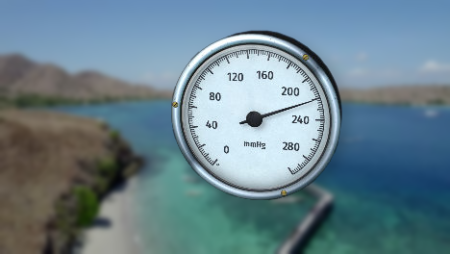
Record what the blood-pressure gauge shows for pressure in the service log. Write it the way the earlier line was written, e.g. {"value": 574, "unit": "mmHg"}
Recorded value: {"value": 220, "unit": "mmHg"}
